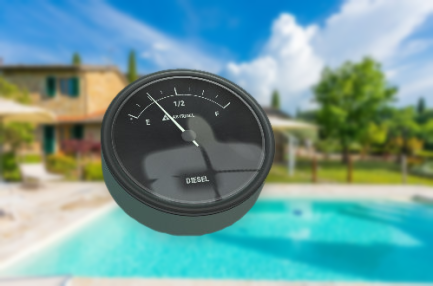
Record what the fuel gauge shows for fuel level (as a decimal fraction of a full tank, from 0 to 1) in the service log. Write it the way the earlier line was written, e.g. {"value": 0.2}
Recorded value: {"value": 0.25}
